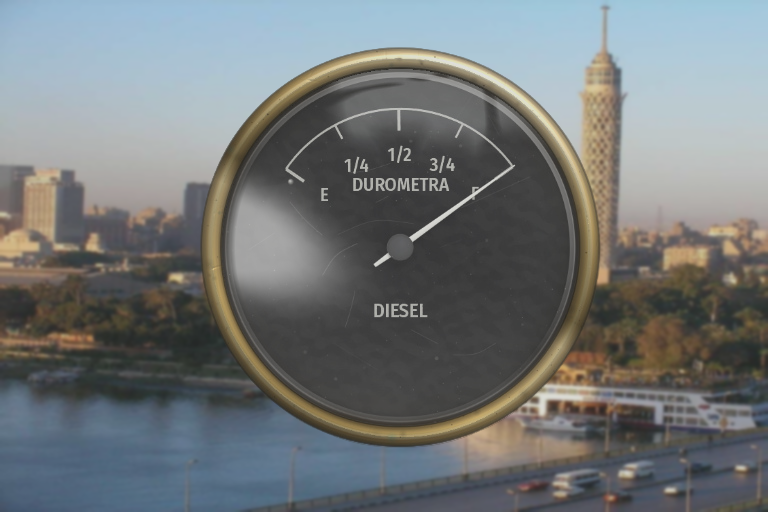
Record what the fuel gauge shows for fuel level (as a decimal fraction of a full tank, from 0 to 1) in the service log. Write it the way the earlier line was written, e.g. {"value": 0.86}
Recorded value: {"value": 1}
